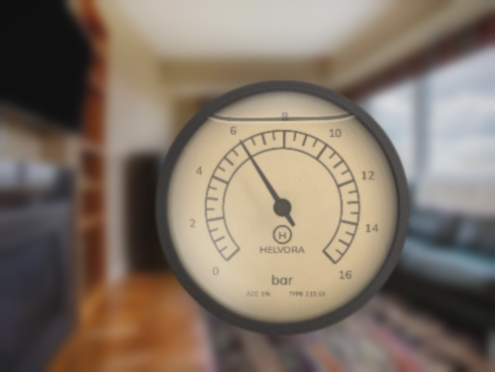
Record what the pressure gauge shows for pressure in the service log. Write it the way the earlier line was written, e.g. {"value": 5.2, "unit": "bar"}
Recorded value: {"value": 6, "unit": "bar"}
